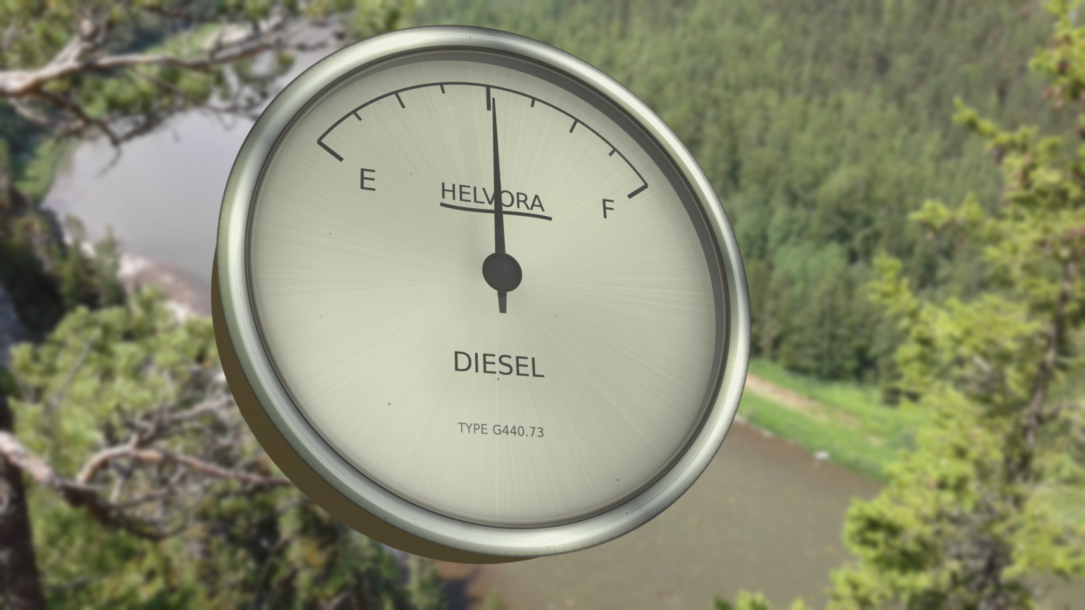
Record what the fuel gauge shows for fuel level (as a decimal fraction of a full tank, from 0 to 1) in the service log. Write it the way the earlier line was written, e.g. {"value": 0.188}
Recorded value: {"value": 0.5}
